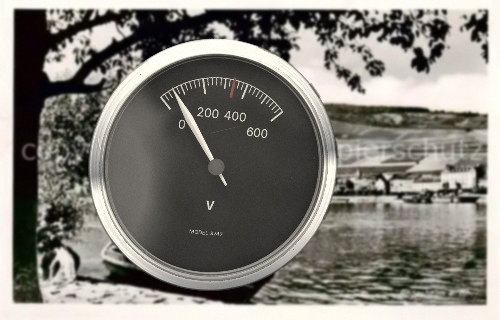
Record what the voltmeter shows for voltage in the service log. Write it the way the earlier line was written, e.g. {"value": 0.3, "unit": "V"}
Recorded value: {"value": 60, "unit": "V"}
